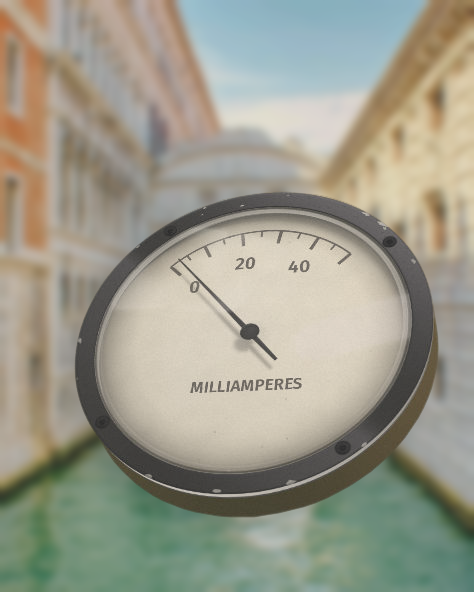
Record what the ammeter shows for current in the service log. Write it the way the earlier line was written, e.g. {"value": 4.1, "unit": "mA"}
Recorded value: {"value": 2.5, "unit": "mA"}
